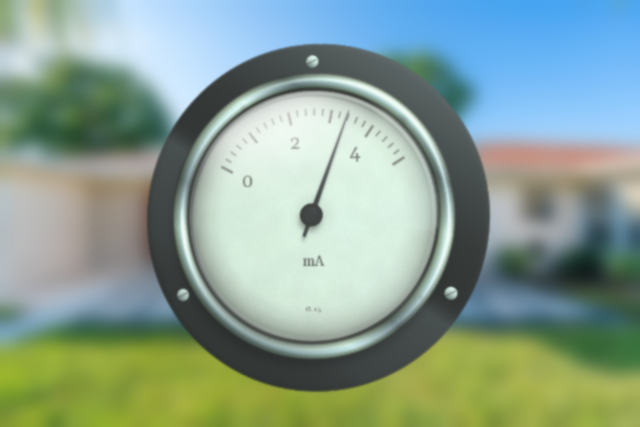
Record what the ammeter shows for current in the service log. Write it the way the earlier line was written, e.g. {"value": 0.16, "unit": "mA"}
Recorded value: {"value": 3.4, "unit": "mA"}
